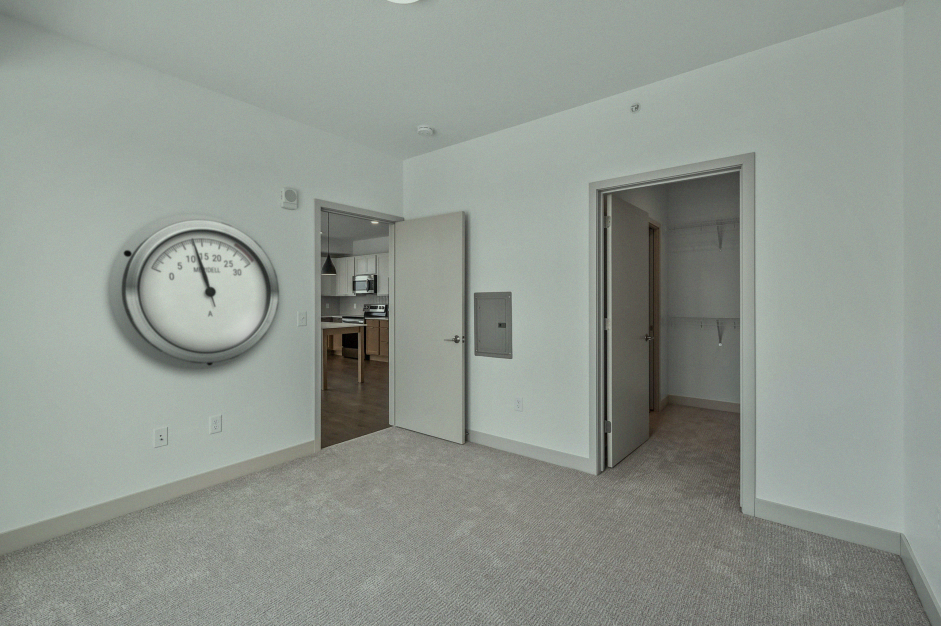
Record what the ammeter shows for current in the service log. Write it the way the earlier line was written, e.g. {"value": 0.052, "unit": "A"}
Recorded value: {"value": 12.5, "unit": "A"}
